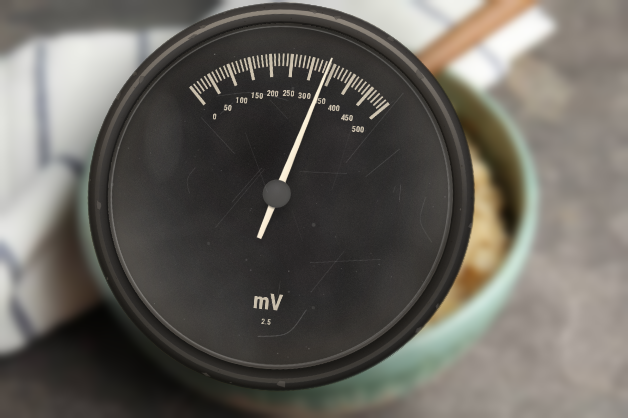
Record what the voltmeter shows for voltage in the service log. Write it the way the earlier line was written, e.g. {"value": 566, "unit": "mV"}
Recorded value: {"value": 340, "unit": "mV"}
